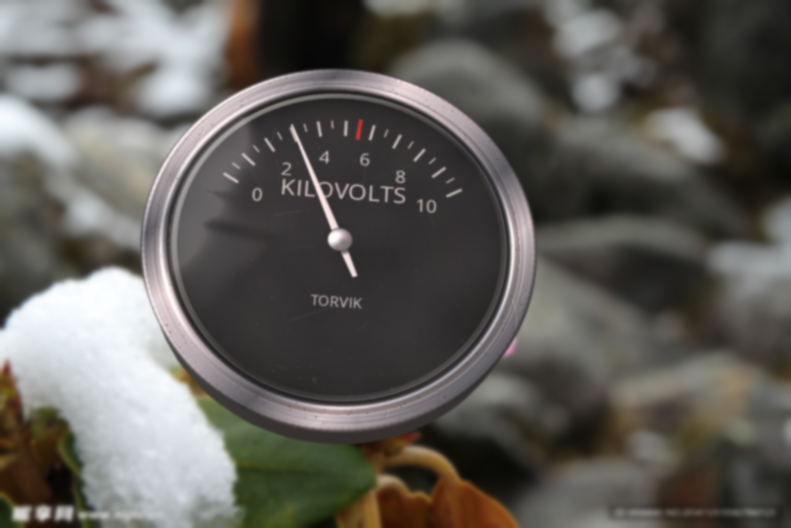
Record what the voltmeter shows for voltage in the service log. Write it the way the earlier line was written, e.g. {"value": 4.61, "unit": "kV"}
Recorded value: {"value": 3, "unit": "kV"}
